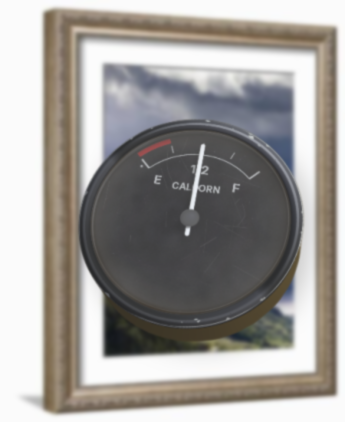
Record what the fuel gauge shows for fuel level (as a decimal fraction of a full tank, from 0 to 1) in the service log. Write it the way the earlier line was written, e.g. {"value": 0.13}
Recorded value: {"value": 0.5}
